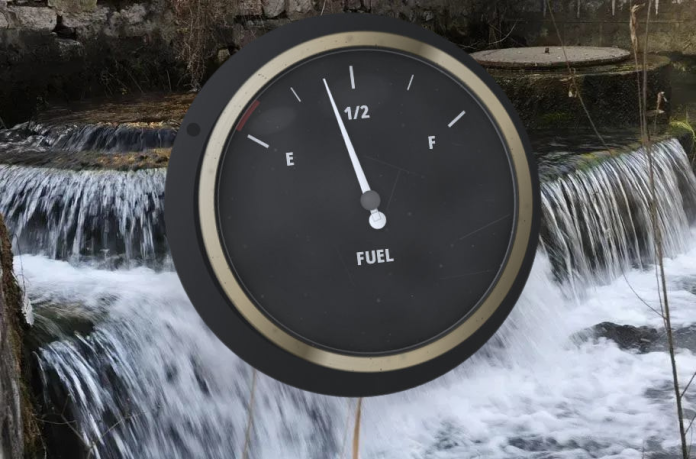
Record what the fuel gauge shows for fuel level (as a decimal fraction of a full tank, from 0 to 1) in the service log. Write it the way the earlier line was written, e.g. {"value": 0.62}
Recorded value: {"value": 0.375}
